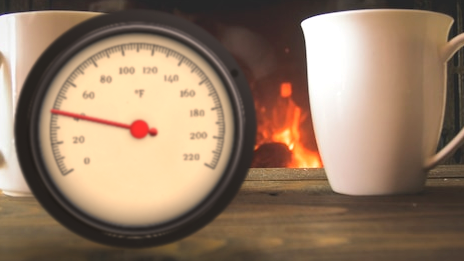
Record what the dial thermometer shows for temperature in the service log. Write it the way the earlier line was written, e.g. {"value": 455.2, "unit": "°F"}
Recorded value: {"value": 40, "unit": "°F"}
